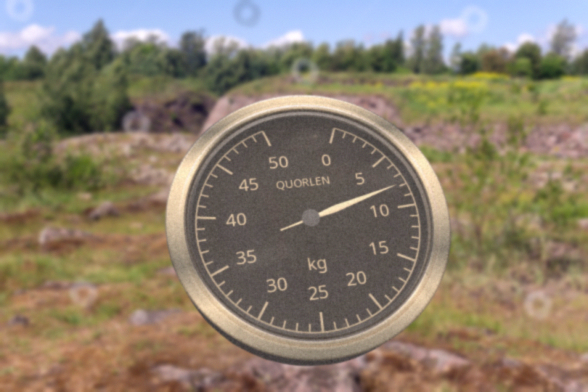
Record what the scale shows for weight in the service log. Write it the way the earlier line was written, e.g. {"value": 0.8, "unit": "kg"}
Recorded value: {"value": 8, "unit": "kg"}
